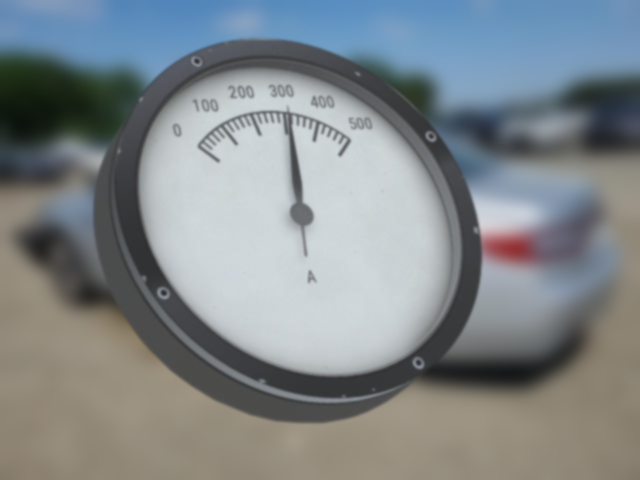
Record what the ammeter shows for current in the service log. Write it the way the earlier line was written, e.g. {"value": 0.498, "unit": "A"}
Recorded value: {"value": 300, "unit": "A"}
